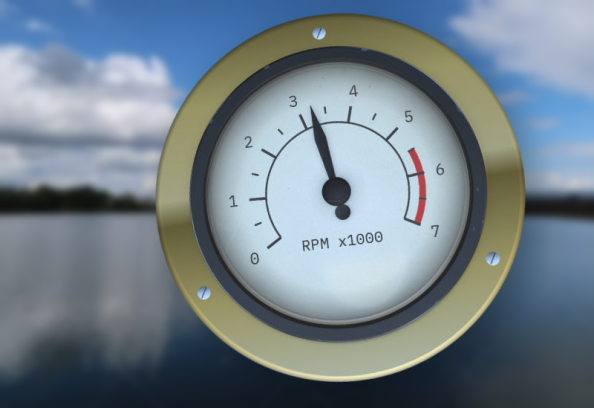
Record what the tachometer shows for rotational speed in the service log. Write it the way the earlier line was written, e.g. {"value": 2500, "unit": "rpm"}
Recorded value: {"value": 3250, "unit": "rpm"}
